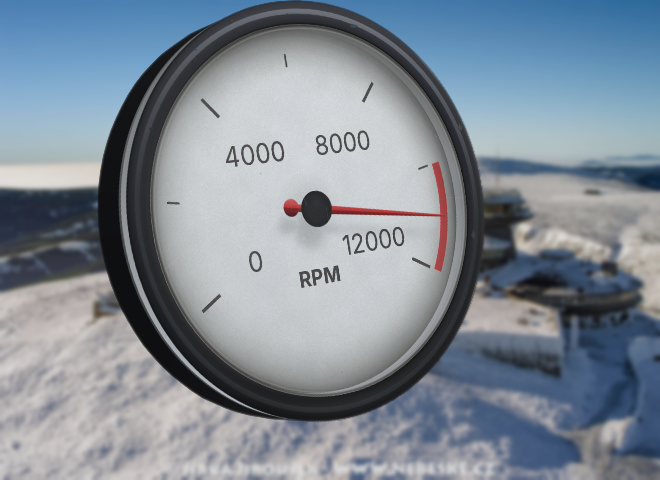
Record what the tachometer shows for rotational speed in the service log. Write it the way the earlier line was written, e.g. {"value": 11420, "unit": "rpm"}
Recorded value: {"value": 11000, "unit": "rpm"}
